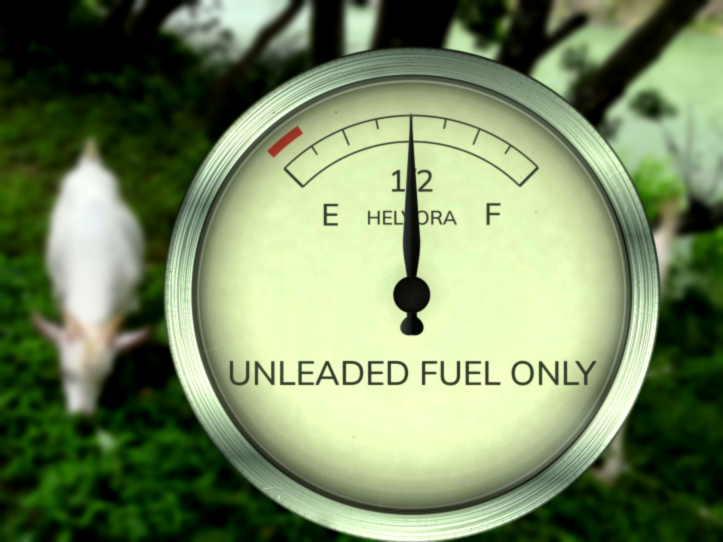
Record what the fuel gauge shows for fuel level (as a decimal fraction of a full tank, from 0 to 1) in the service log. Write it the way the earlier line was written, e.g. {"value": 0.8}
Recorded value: {"value": 0.5}
